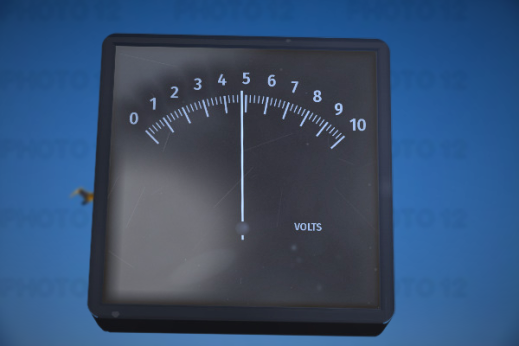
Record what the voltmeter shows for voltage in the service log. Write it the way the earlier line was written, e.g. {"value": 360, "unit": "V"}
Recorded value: {"value": 4.8, "unit": "V"}
